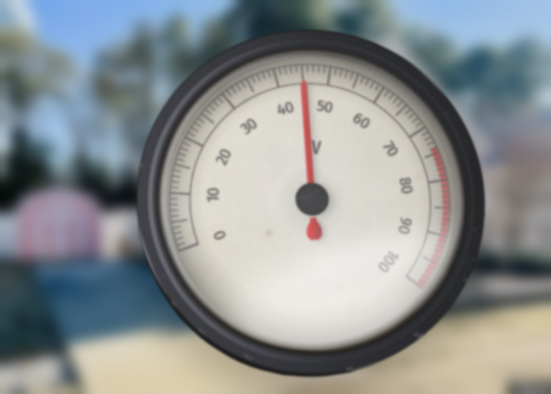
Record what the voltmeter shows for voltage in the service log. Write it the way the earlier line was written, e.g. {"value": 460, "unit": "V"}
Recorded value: {"value": 45, "unit": "V"}
